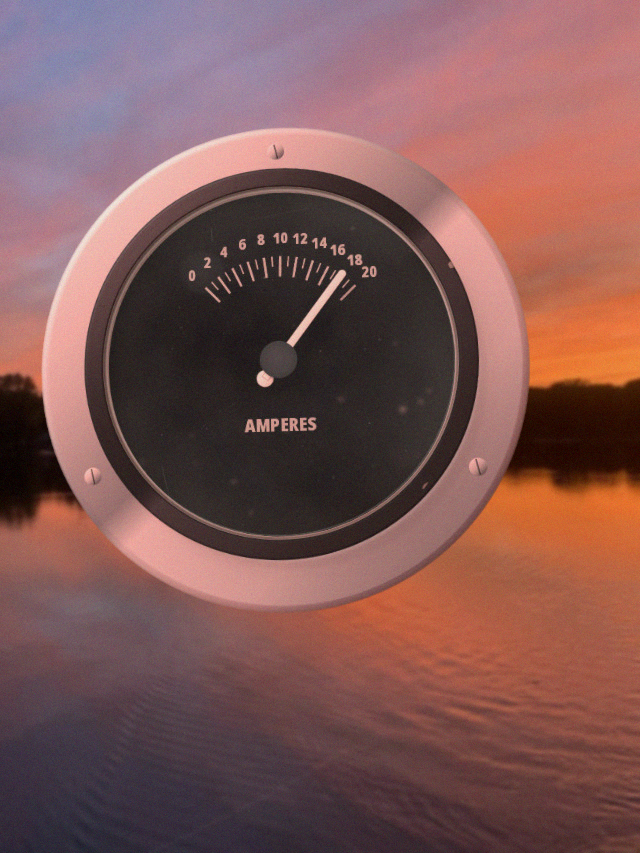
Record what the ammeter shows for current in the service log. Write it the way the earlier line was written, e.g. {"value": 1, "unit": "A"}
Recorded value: {"value": 18, "unit": "A"}
